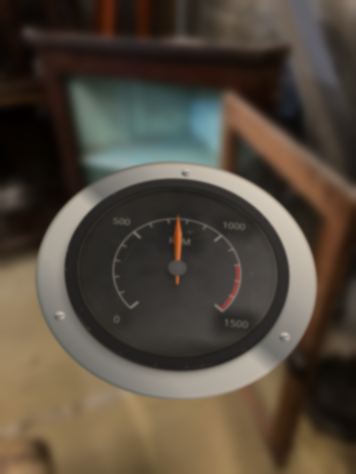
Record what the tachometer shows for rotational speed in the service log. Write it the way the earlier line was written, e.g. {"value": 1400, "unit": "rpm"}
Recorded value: {"value": 750, "unit": "rpm"}
